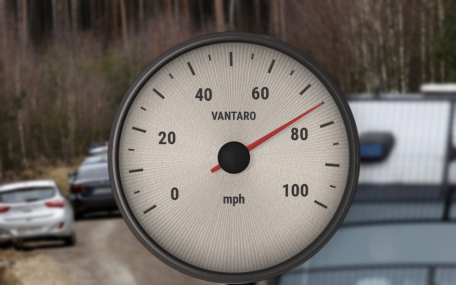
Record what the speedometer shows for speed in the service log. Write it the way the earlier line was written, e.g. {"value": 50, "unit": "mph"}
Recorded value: {"value": 75, "unit": "mph"}
